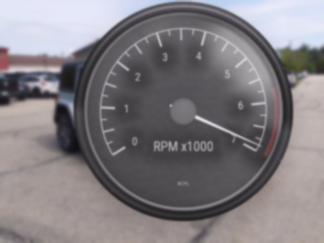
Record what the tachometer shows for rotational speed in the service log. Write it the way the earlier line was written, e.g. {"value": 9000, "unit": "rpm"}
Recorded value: {"value": 6875, "unit": "rpm"}
